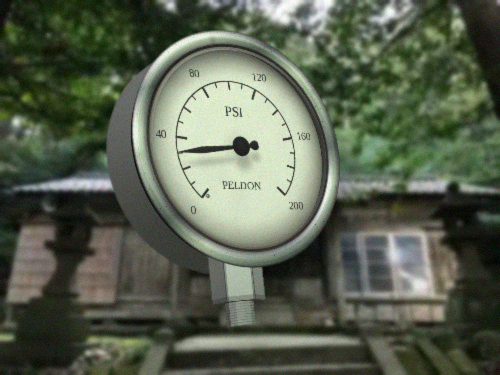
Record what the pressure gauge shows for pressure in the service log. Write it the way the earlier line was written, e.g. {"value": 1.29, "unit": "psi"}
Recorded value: {"value": 30, "unit": "psi"}
